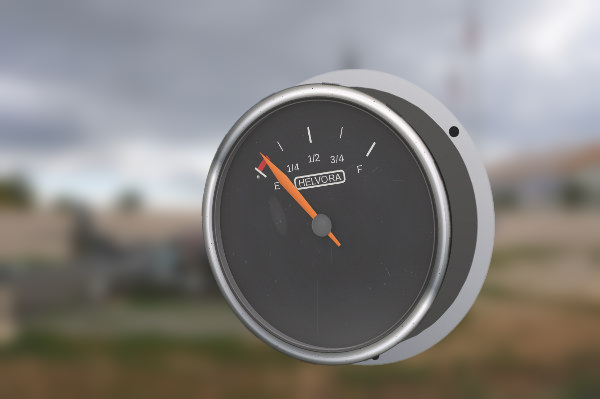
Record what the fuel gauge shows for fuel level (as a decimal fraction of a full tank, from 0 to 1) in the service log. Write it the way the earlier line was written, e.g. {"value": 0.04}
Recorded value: {"value": 0.125}
